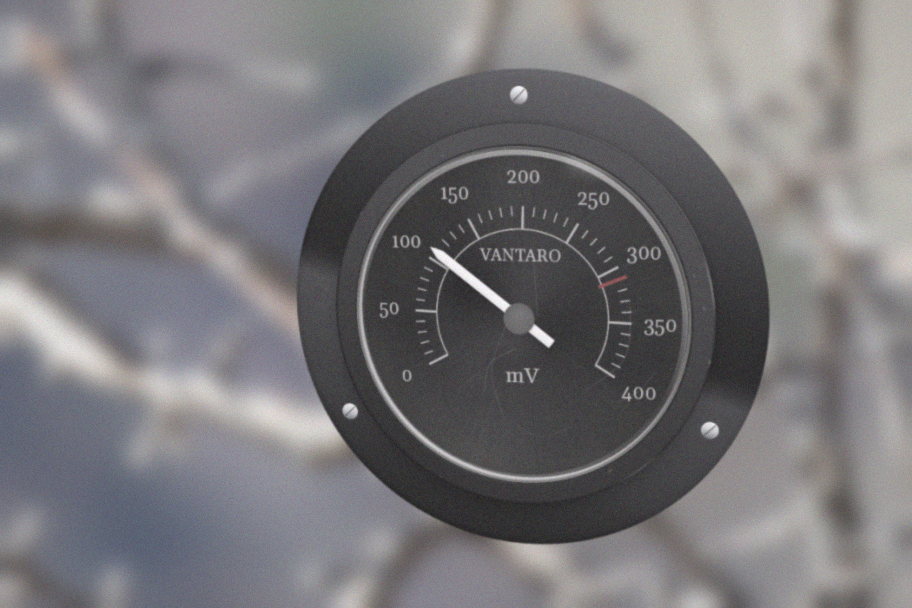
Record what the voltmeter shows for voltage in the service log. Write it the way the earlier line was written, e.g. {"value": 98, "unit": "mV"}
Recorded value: {"value": 110, "unit": "mV"}
